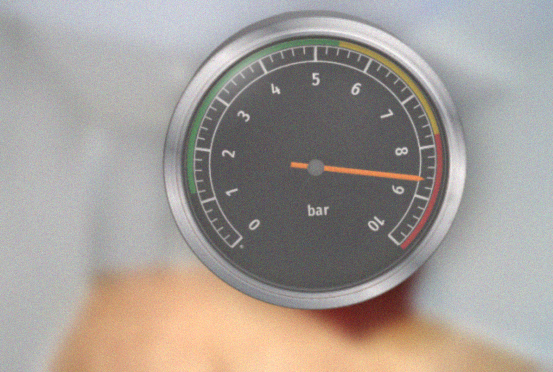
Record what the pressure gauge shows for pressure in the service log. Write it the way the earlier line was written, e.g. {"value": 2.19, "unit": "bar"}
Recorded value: {"value": 8.6, "unit": "bar"}
